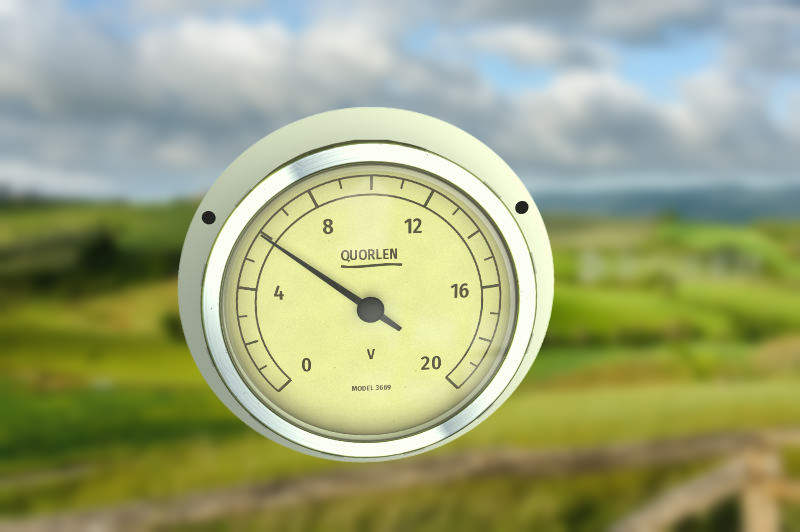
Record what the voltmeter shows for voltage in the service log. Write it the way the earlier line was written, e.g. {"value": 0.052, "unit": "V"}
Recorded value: {"value": 6, "unit": "V"}
